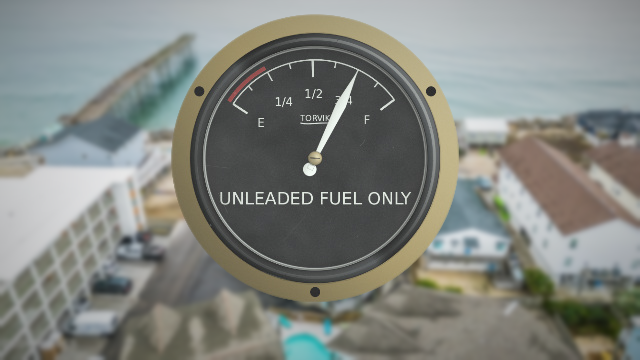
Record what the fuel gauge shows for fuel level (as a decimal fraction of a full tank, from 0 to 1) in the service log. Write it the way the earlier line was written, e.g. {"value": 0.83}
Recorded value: {"value": 0.75}
